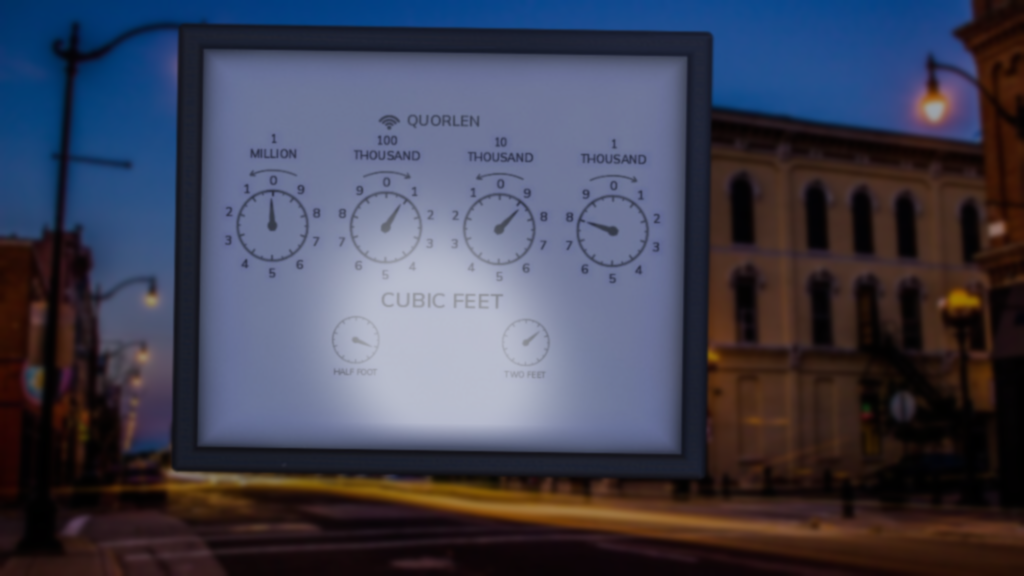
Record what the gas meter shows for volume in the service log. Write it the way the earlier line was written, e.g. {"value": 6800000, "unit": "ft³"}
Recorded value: {"value": 8800, "unit": "ft³"}
